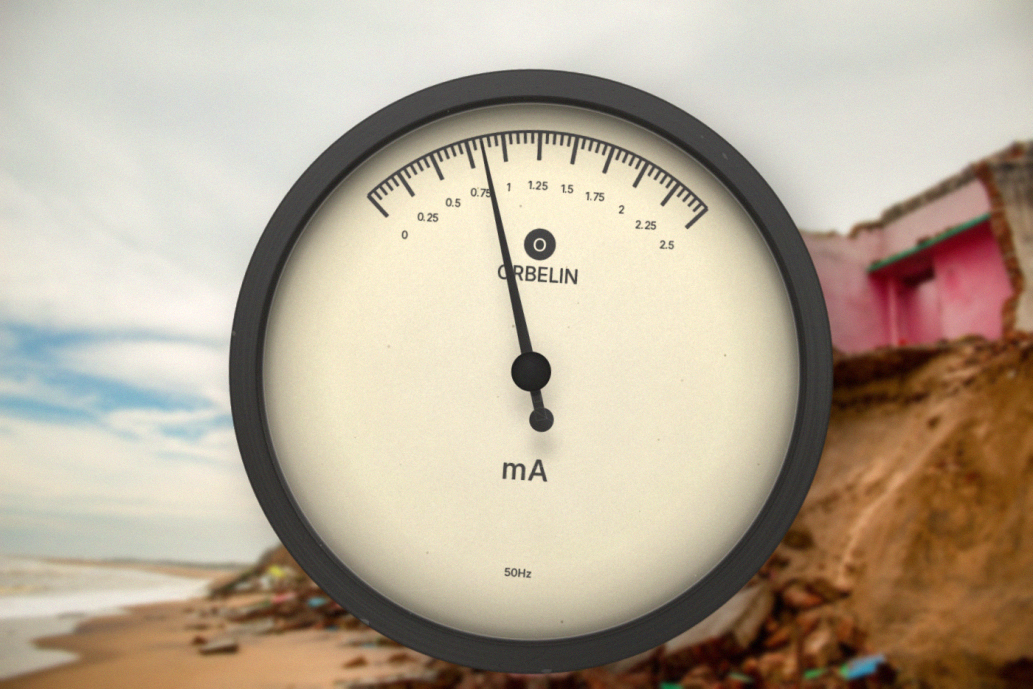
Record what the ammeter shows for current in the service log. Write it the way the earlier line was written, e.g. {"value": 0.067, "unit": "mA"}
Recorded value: {"value": 0.85, "unit": "mA"}
